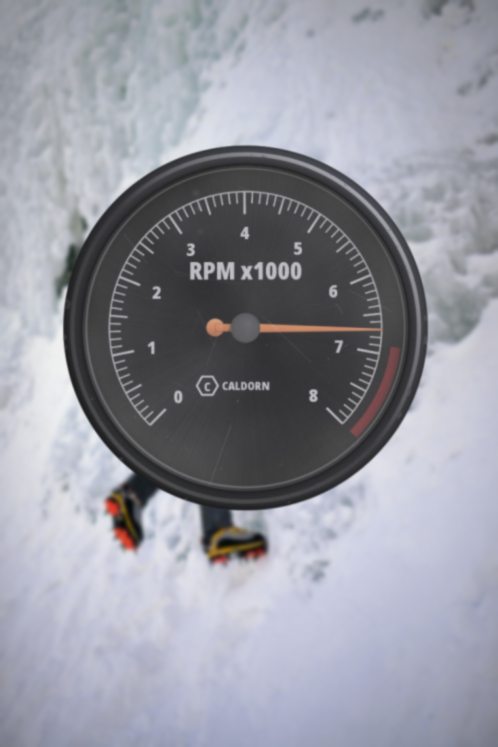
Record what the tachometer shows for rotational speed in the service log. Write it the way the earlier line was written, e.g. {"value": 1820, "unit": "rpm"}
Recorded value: {"value": 6700, "unit": "rpm"}
